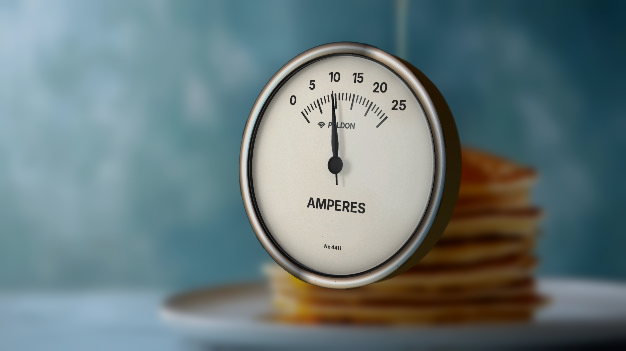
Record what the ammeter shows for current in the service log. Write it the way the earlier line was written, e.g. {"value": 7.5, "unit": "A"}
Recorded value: {"value": 10, "unit": "A"}
